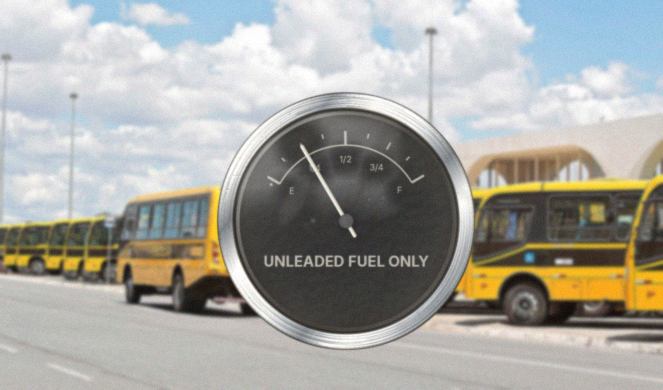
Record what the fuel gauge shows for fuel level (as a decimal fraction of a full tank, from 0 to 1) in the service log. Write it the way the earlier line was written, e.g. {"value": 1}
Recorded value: {"value": 0.25}
